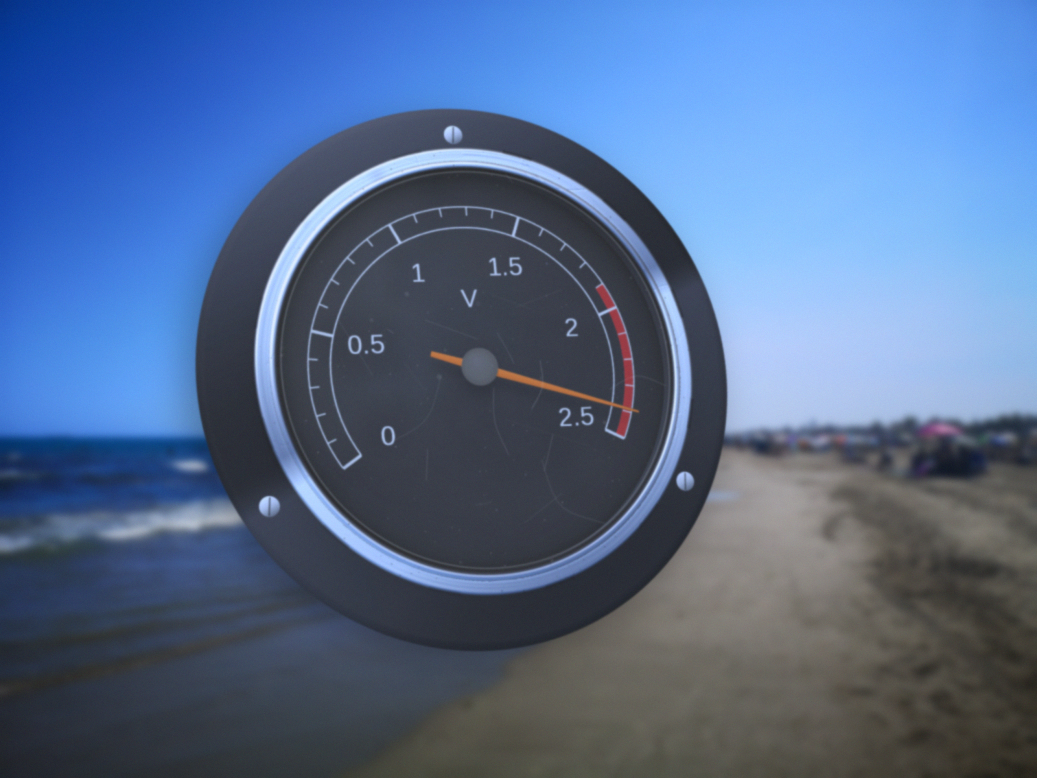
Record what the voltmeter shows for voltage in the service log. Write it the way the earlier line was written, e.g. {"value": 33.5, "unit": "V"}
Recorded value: {"value": 2.4, "unit": "V"}
